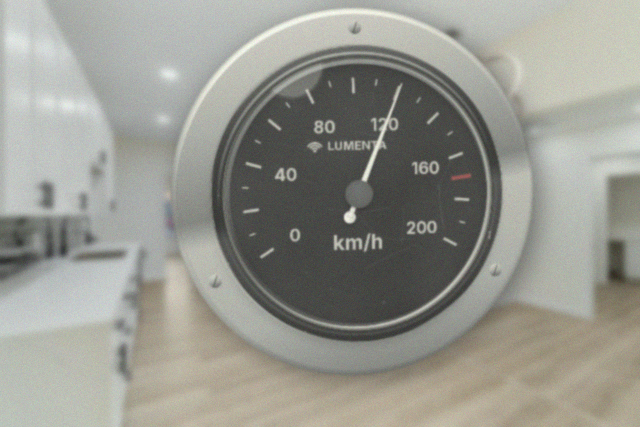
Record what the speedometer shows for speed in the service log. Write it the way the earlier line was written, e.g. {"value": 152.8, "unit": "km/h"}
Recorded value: {"value": 120, "unit": "km/h"}
